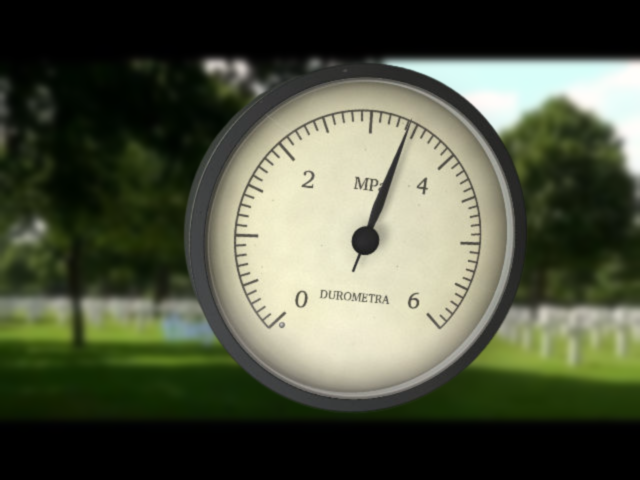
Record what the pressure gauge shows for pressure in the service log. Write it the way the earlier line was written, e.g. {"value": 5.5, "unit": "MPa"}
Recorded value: {"value": 3.4, "unit": "MPa"}
